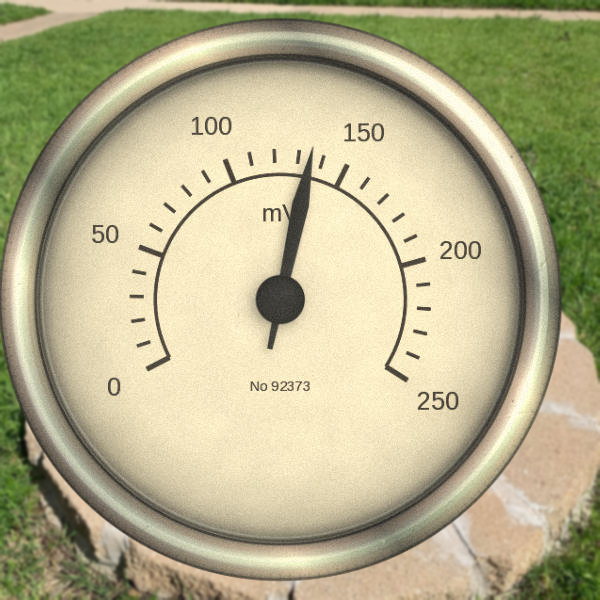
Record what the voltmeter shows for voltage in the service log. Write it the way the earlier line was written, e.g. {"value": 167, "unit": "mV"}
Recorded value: {"value": 135, "unit": "mV"}
